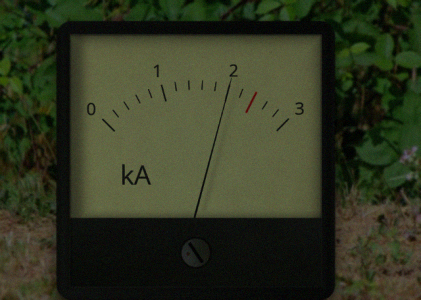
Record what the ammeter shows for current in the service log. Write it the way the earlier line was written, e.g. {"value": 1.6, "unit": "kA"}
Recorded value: {"value": 2, "unit": "kA"}
